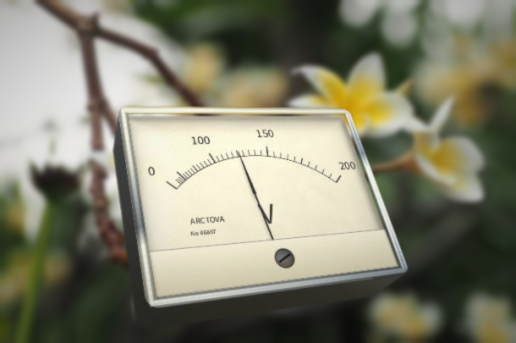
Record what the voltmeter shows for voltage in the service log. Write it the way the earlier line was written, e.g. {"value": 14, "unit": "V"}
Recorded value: {"value": 125, "unit": "V"}
